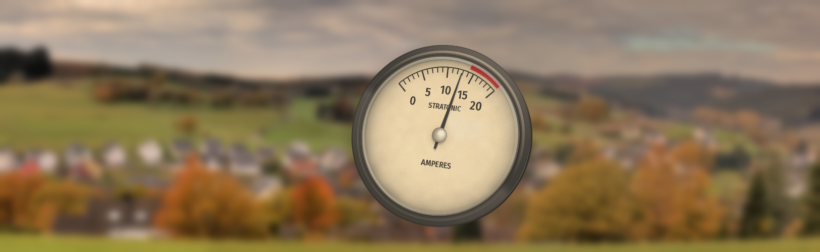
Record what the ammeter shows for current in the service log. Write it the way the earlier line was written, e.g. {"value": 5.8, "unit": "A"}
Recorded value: {"value": 13, "unit": "A"}
